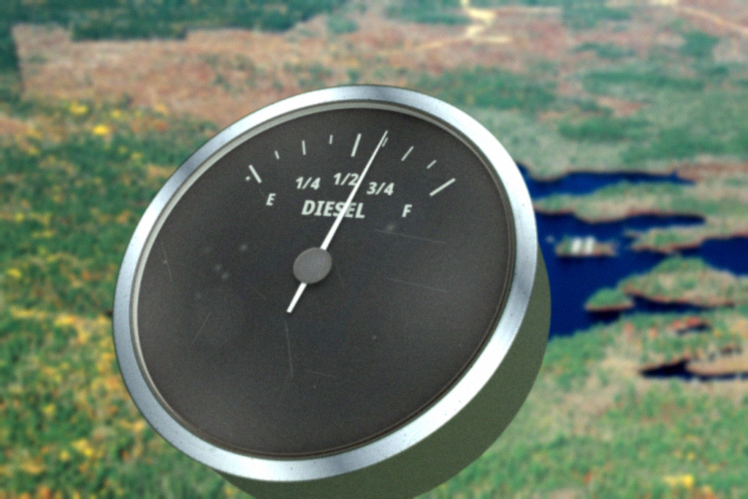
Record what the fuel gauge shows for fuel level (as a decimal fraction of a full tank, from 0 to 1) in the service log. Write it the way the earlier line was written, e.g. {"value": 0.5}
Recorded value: {"value": 0.625}
